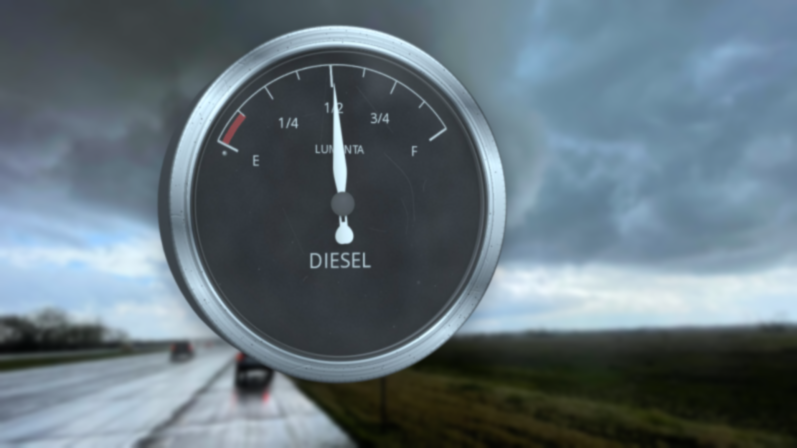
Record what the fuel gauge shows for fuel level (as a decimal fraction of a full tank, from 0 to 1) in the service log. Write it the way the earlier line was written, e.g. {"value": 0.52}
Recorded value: {"value": 0.5}
